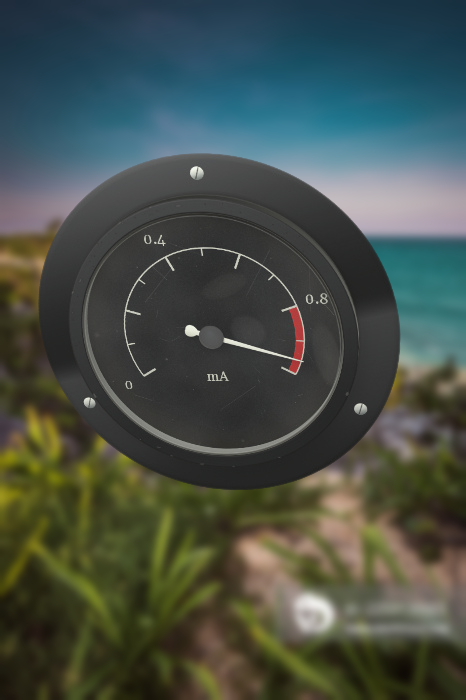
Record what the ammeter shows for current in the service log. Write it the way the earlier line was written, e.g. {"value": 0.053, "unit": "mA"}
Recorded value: {"value": 0.95, "unit": "mA"}
